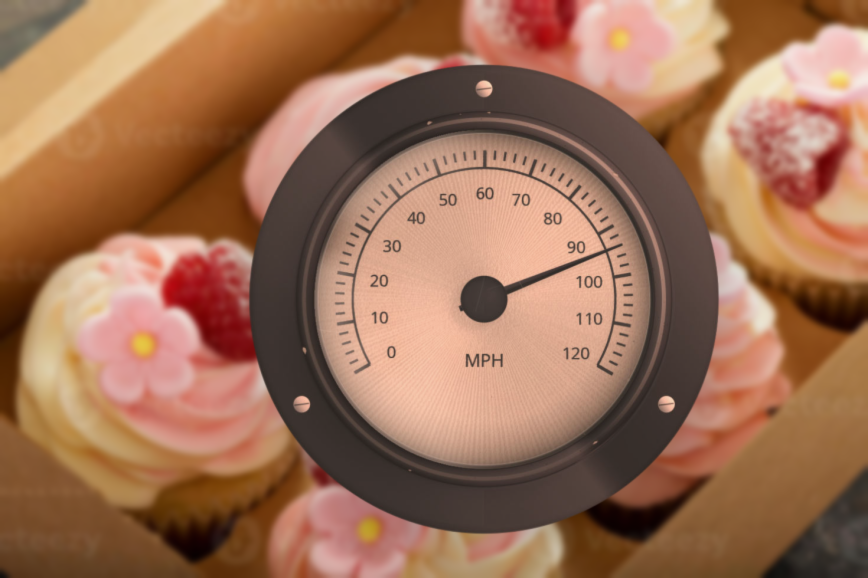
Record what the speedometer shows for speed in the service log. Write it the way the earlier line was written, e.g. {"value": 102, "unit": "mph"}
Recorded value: {"value": 94, "unit": "mph"}
